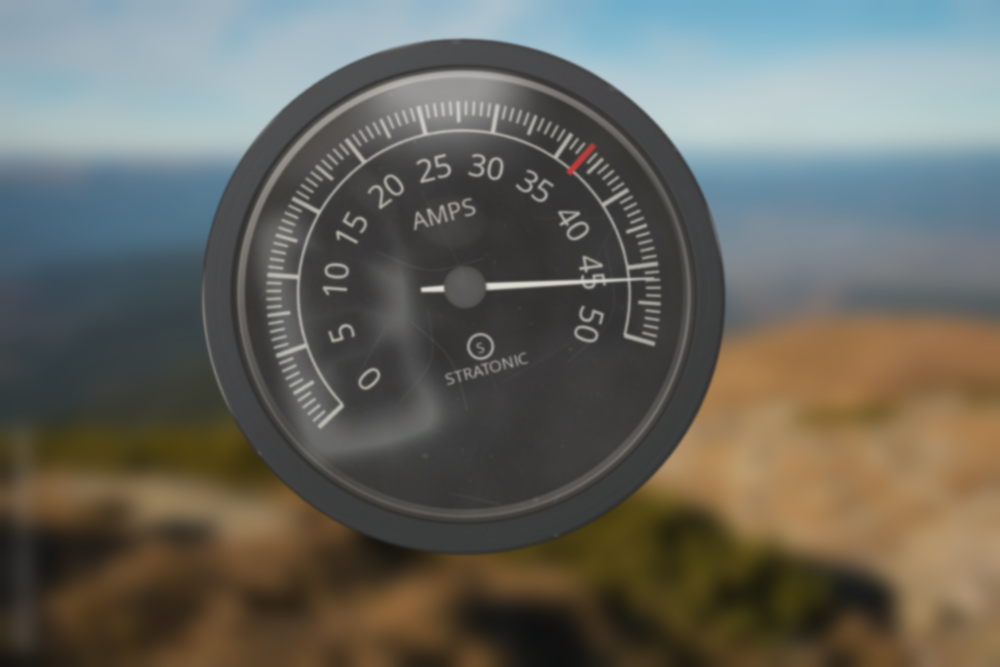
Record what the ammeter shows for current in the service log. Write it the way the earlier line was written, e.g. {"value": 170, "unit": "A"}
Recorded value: {"value": 46, "unit": "A"}
